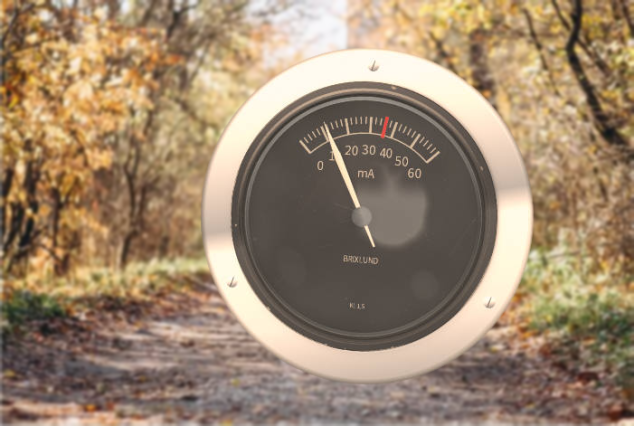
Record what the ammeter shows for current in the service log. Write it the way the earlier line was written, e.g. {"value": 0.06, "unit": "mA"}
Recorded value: {"value": 12, "unit": "mA"}
